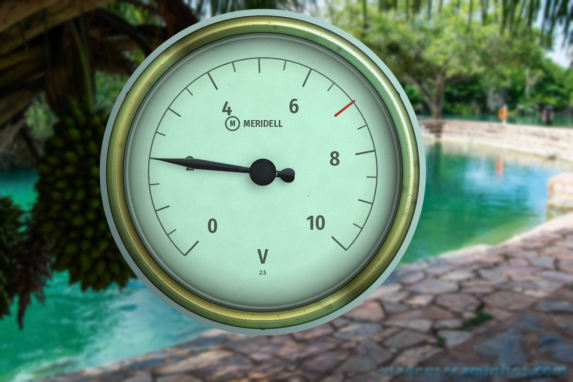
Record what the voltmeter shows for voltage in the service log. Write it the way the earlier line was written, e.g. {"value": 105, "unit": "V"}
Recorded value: {"value": 2, "unit": "V"}
